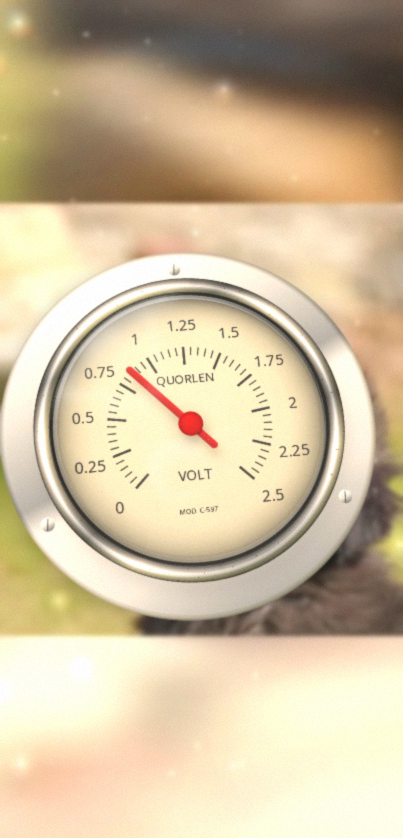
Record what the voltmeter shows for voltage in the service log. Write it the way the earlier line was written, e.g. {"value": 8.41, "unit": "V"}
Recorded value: {"value": 0.85, "unit": "V"}
